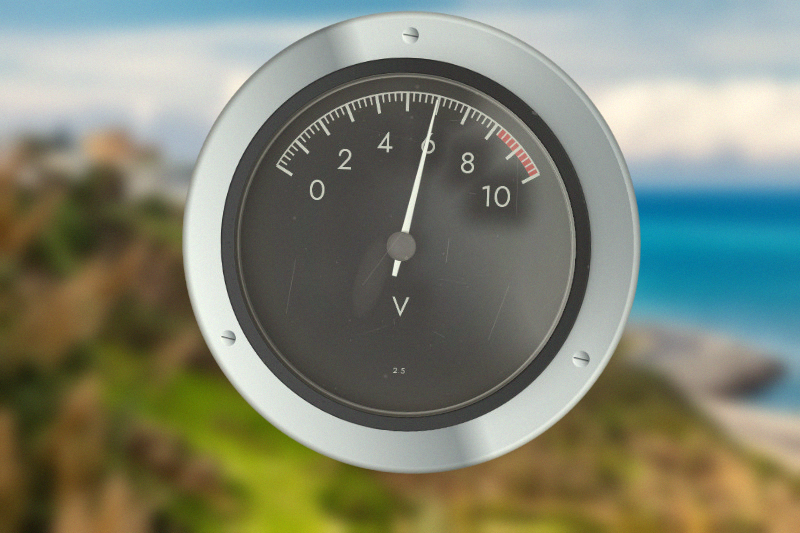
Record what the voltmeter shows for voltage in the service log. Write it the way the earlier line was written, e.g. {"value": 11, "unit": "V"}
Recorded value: {"value": 6, "unit": "V"}
